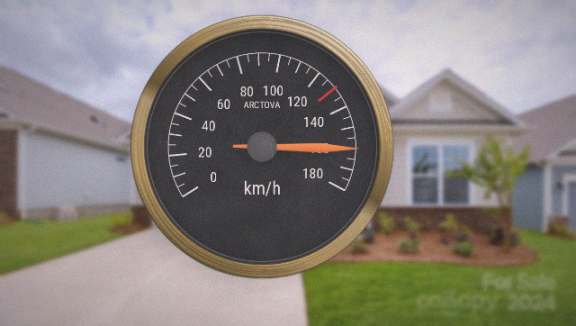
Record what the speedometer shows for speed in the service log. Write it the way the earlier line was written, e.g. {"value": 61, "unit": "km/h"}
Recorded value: {"value": 160, "unit": "km/h"}
